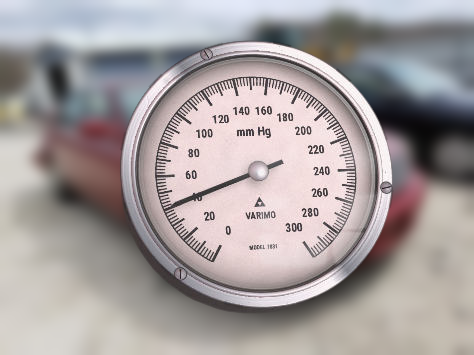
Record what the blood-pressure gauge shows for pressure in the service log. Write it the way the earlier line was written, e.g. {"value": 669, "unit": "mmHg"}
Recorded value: {"value": 40, "unit": "mmHg"}
